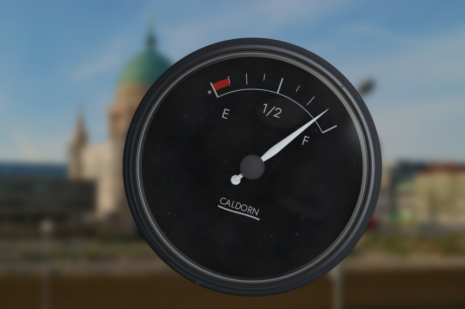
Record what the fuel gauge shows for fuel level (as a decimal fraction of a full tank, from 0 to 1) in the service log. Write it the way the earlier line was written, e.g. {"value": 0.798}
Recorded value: {"value": 0.875}
